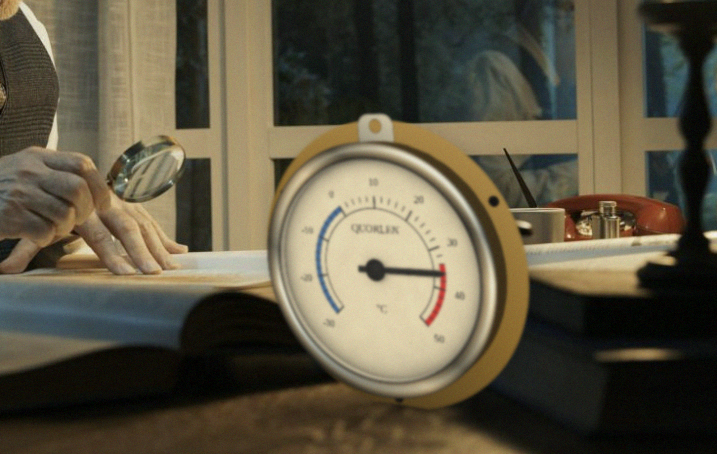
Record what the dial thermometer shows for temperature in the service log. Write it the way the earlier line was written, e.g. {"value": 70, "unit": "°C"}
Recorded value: {"value": 36, "unit": "°C"}
